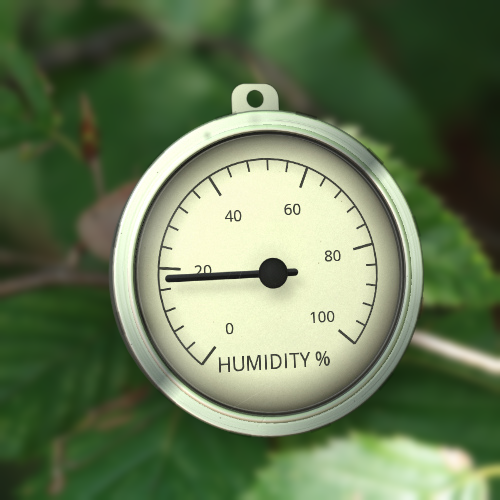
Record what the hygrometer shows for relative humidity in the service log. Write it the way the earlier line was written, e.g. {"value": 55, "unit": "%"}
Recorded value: {"value": 18, "unit": "%"}
